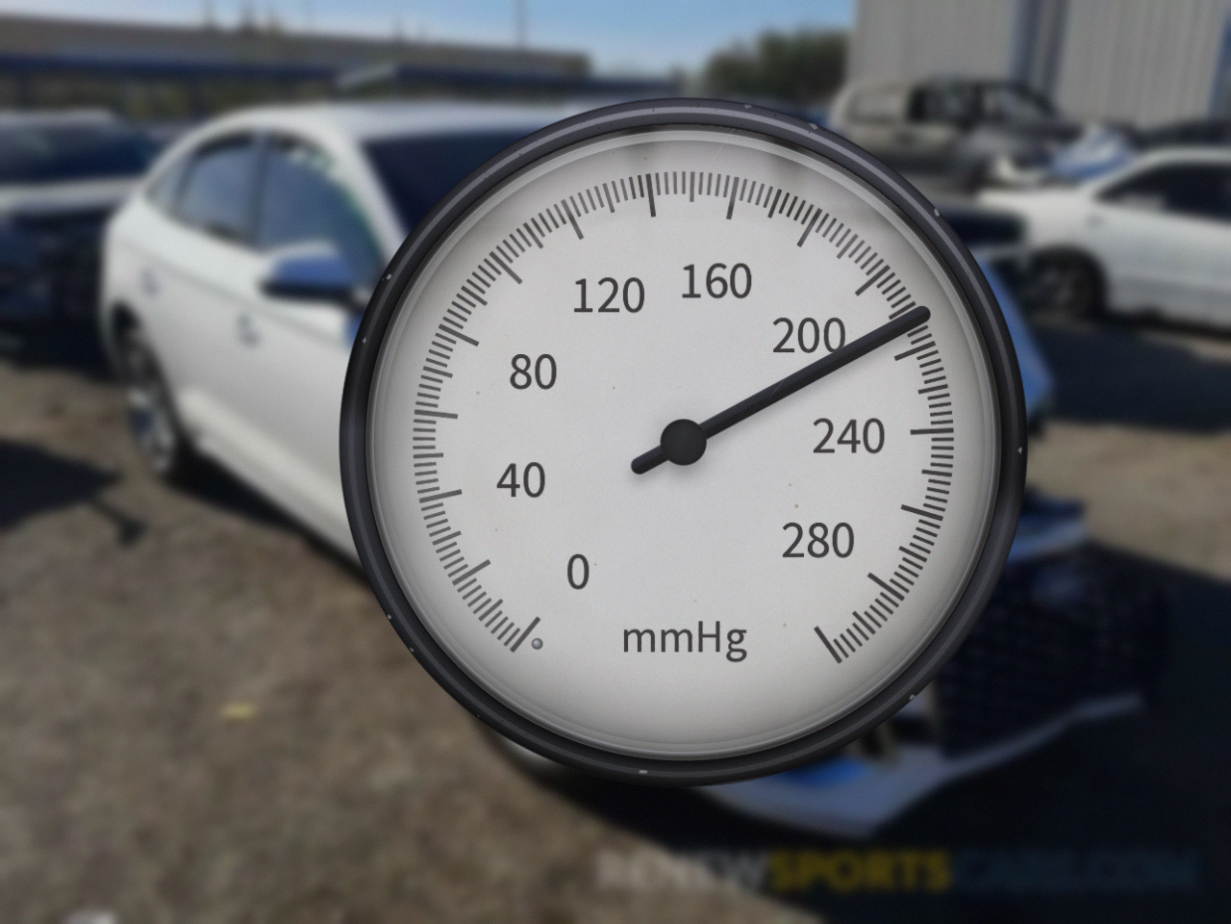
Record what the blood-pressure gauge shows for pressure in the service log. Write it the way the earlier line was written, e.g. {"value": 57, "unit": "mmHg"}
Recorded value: {"value": 213, "unit": "mmHg"}
